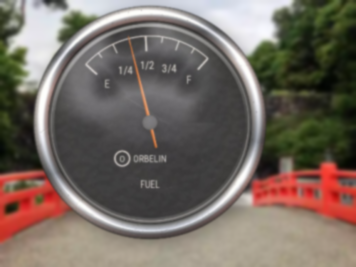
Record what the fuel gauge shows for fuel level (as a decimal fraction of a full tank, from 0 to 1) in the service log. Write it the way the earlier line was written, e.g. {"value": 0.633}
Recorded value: {"value": 0.375}
